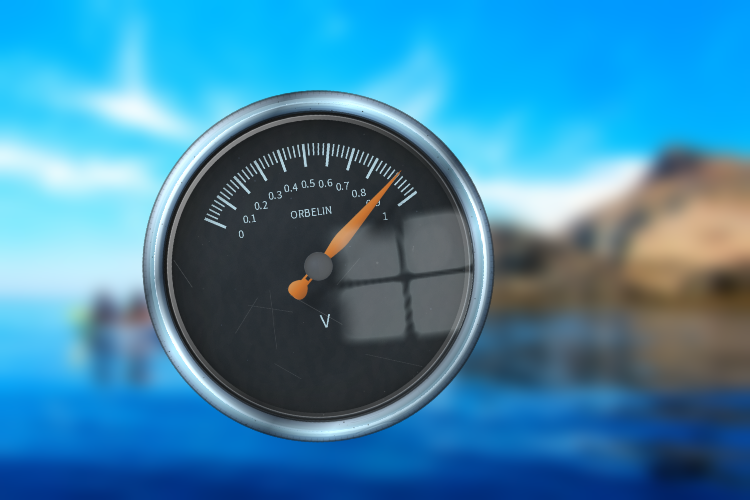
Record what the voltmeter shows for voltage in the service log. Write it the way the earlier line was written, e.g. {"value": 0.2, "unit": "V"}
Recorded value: {"value": 0.9, "unit": "V"}
